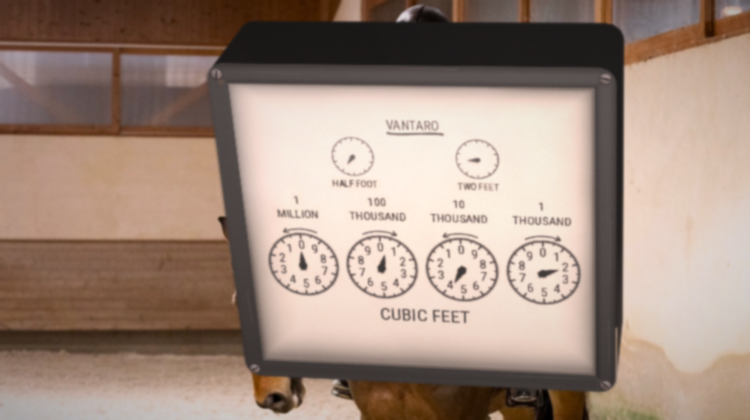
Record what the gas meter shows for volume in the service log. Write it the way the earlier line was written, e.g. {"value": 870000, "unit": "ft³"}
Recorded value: {"value": 4200, "unit": "ft³"}
